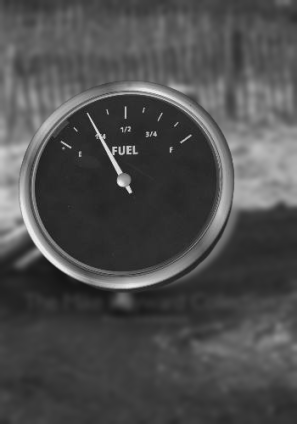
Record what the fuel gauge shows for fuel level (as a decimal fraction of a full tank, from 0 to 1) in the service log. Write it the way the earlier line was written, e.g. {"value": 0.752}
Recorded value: {"value": 0.25}
